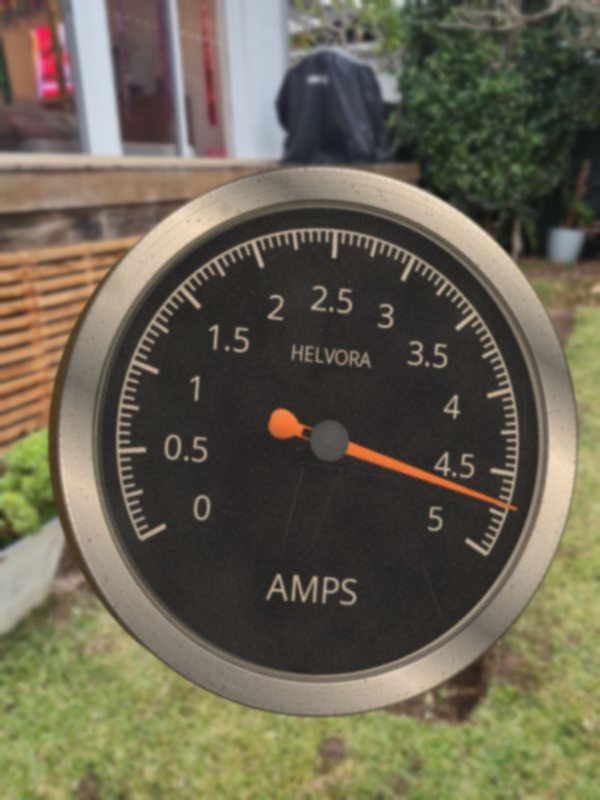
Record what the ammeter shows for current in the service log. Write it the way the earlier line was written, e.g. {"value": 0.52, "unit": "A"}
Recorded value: {"value": 4.7, "unit": "A"}
